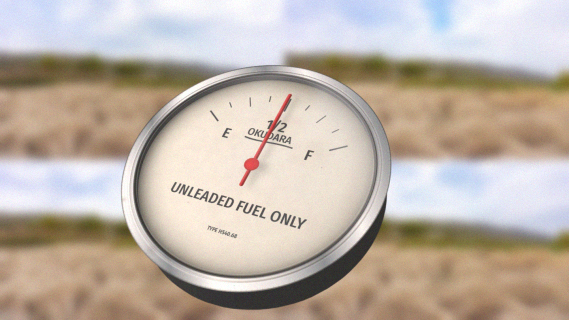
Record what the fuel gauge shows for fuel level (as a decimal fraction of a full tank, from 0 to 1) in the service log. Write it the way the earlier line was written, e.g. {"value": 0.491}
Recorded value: {"value": 0.5}
